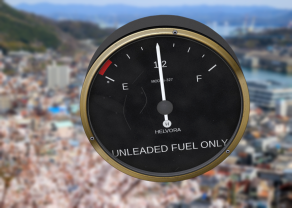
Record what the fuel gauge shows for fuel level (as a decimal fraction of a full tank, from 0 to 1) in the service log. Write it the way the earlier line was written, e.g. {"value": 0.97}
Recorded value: {"value": 0.5}
